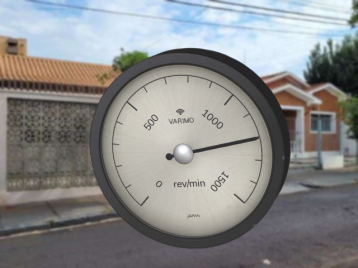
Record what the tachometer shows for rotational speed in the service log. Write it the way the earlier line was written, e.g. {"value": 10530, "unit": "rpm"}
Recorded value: {"value": 1200, "unit": "rpm"}
